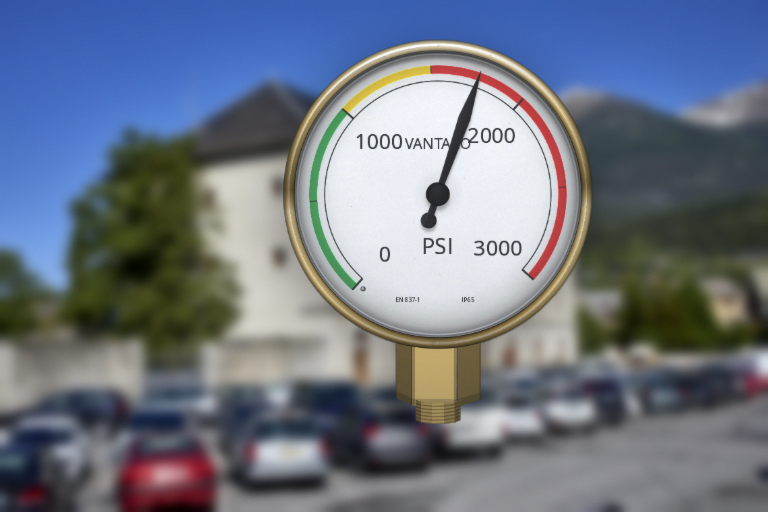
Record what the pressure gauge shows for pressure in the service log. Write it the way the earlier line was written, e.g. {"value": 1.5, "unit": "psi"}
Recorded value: {"value": 1750, "unit": "psi"}
